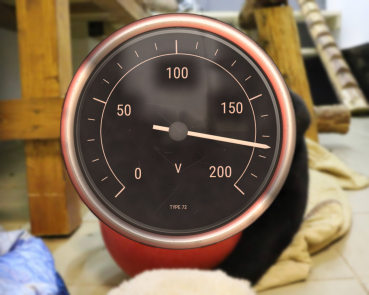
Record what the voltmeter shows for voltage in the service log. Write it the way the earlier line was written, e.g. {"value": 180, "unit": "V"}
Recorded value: {"value": 175, "unit": "V"}
